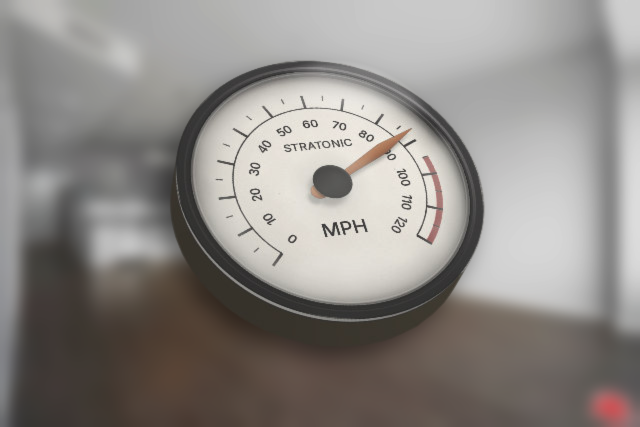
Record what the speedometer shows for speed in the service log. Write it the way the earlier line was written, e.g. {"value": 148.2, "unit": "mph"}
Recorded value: {"value": 87.5, "unit": "mph"}
